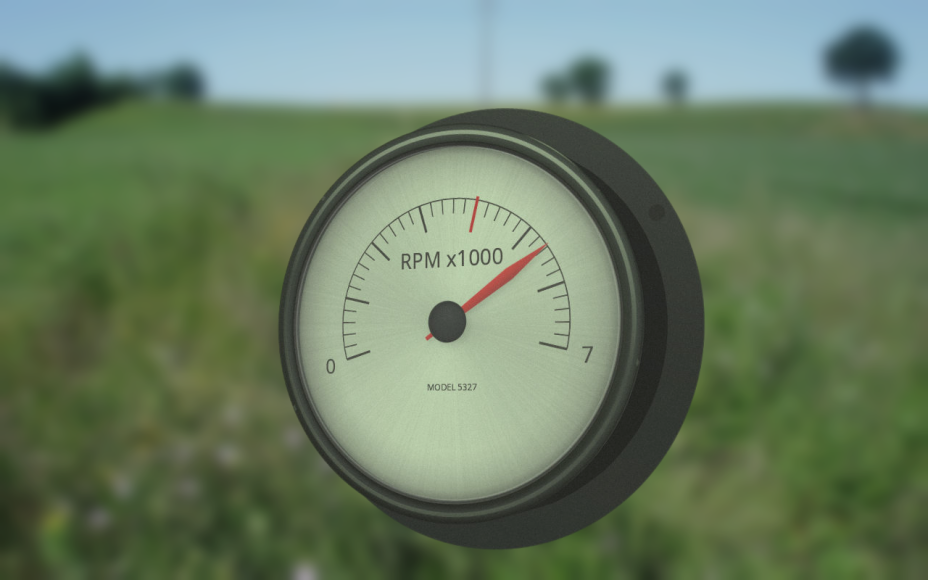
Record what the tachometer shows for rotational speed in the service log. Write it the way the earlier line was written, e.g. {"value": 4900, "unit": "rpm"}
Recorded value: {"value": 5400, "unit": "rpm"}
